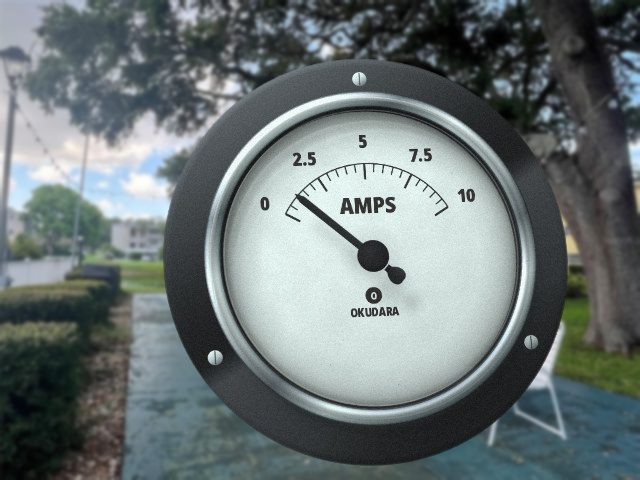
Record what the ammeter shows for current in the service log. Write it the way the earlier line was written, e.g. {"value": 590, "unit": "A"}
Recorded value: {"value": 1, "unit": "A"}
